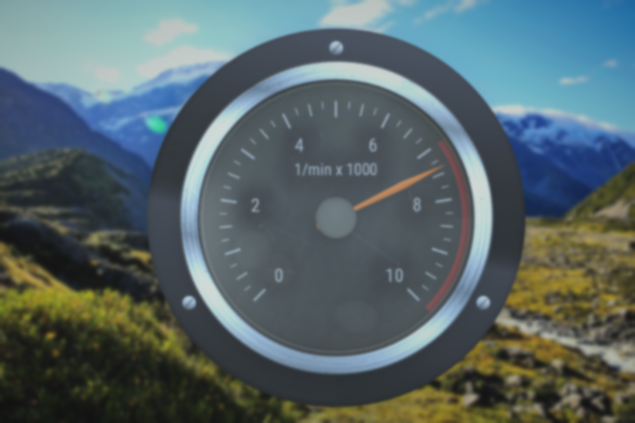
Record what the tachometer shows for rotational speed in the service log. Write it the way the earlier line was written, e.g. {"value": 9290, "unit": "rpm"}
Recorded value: {"value": 7375, "unit": "rpm"}
